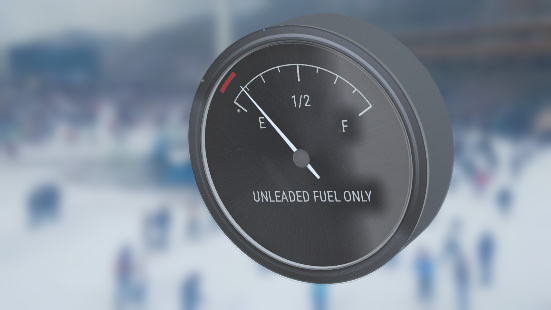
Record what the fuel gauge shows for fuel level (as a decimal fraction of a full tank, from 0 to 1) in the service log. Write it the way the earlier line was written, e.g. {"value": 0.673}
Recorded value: {"value": 0.125}
